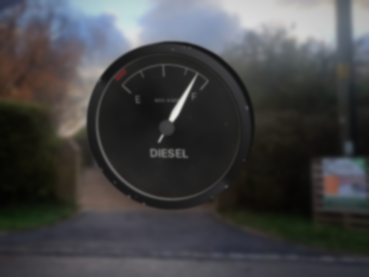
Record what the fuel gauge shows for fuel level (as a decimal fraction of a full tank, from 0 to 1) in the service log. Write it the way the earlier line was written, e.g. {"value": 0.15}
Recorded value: {"value": 0.875}
